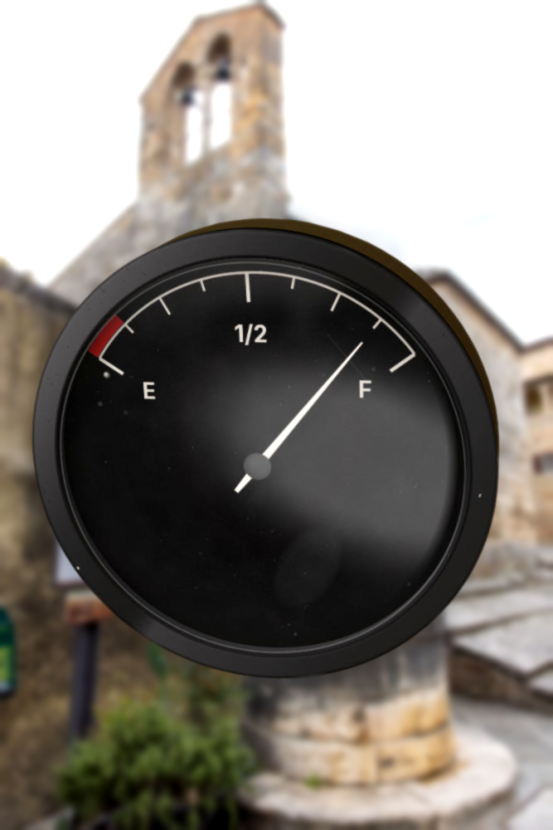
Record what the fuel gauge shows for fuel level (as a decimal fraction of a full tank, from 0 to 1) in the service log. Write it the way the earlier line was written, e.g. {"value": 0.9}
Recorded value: {"value": 0.875}
